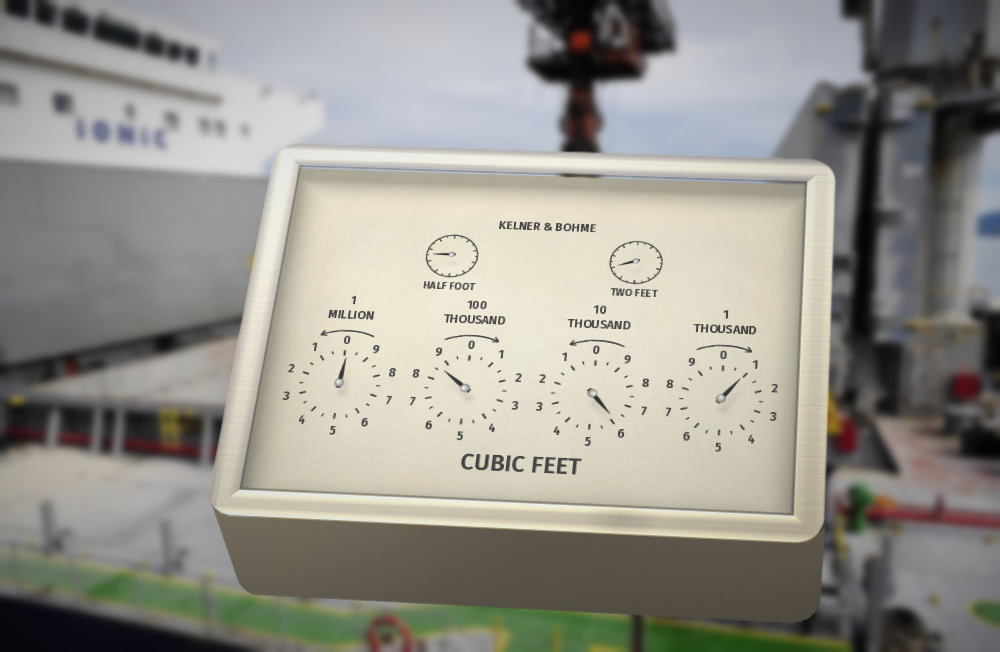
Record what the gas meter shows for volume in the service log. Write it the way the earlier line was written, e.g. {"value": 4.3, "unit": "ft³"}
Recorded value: {"value": 986100, "unit": "ft³"}
